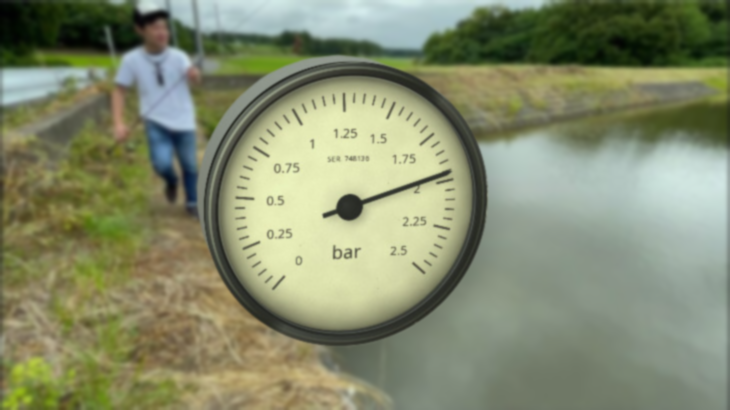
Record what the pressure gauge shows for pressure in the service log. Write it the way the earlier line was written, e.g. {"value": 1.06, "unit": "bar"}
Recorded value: {"value": 1.95, "unit": "bar"}
